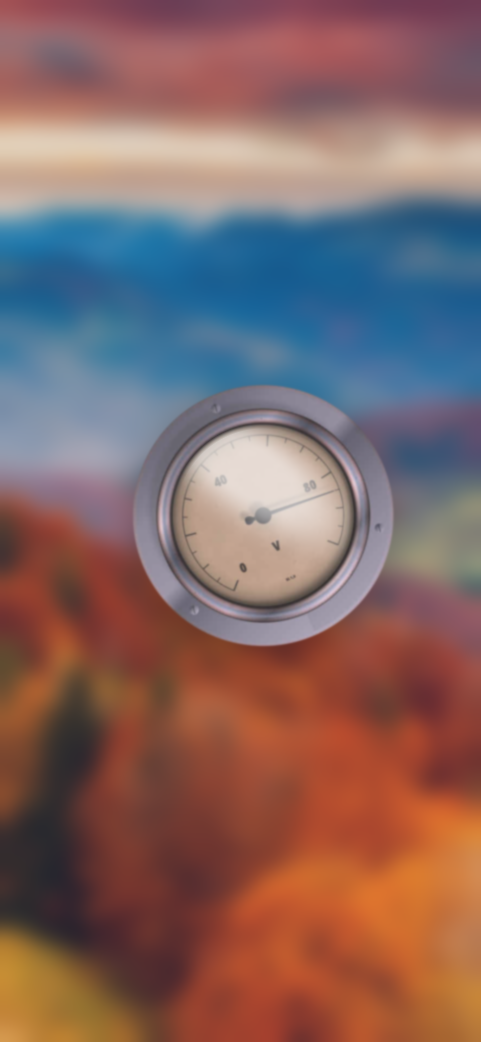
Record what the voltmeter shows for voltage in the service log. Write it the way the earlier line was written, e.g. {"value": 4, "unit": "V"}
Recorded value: {"value": 85, "unit": "V"}
